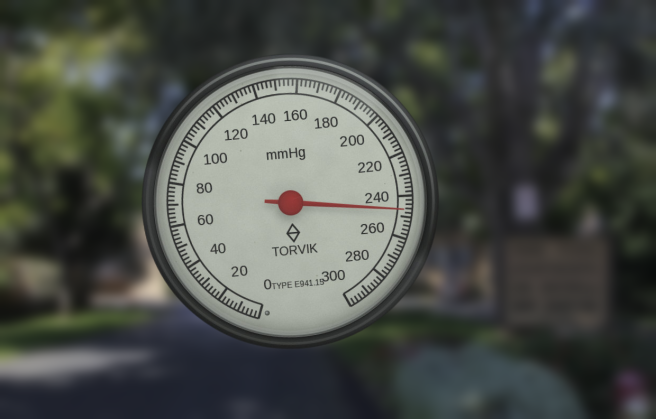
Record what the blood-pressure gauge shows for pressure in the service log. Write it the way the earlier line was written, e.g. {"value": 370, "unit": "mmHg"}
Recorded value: {"value": 246, "unit": "mmHg"}
